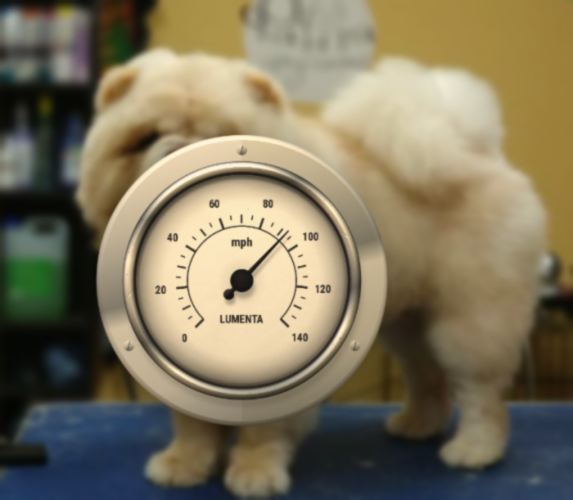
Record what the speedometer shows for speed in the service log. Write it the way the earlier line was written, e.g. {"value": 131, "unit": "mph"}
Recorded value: {"value": 92.5, "unit": "mph"}
